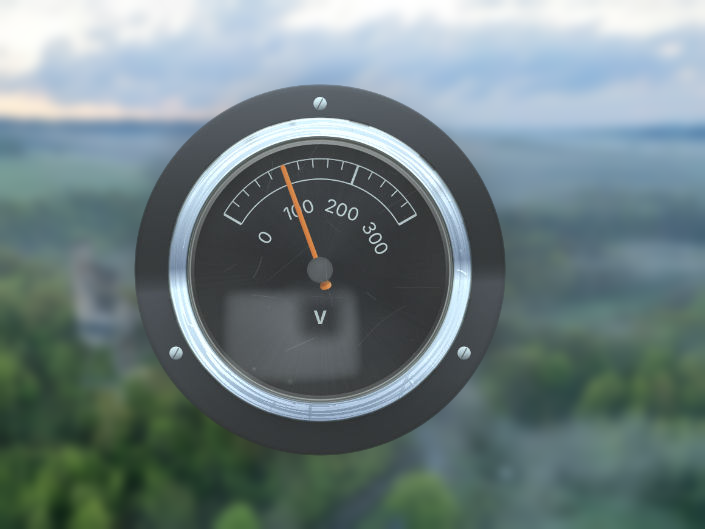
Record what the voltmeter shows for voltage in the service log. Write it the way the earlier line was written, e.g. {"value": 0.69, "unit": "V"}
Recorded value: {"value": 100, "unit": "V"}
